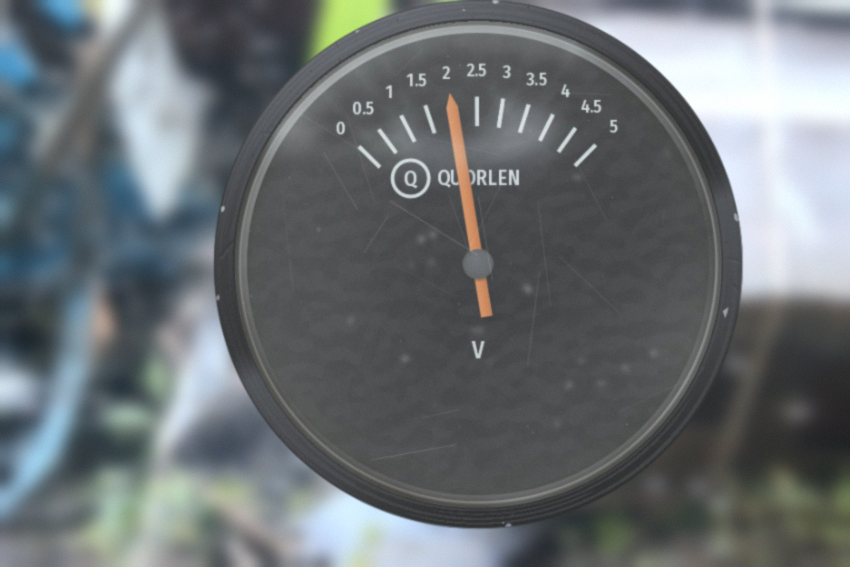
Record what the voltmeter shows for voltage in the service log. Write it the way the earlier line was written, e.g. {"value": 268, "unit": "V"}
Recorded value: {"value": 2, "unit": "V"}
